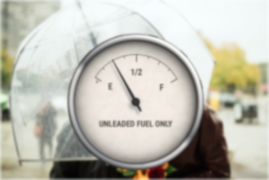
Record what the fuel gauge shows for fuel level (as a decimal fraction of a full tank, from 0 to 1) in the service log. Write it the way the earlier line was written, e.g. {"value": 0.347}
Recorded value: {"value": 0.25}
